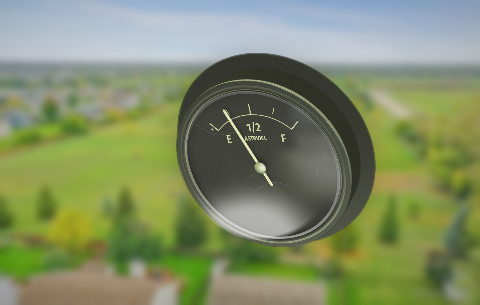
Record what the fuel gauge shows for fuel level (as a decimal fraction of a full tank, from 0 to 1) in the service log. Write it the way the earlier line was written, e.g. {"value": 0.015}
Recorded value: {"value": 0.25}
